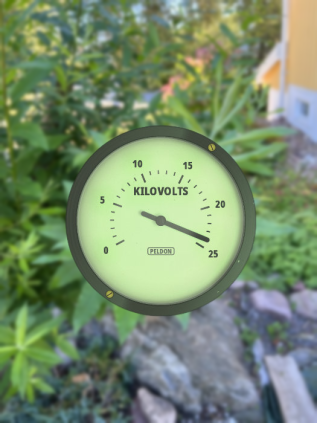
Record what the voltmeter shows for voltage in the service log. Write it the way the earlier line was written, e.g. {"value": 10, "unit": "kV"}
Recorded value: {"value": 24, "unit": "kV"}
